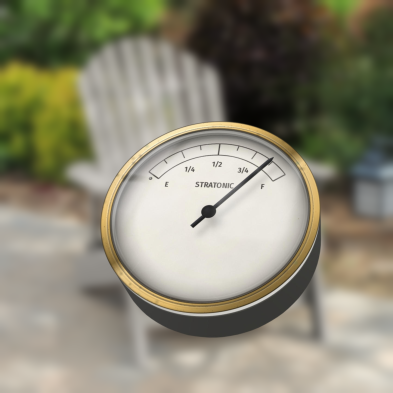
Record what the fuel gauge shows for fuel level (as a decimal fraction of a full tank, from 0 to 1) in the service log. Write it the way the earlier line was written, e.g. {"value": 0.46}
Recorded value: {"value": 0.875}
